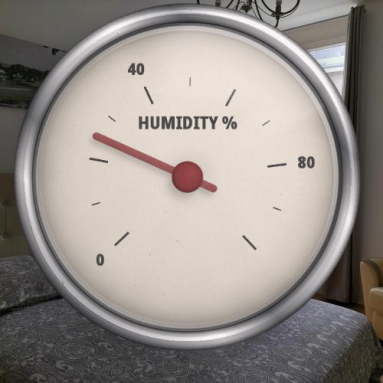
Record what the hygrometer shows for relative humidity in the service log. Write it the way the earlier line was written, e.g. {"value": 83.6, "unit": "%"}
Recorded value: {"value": 25, "unit": "%"}
